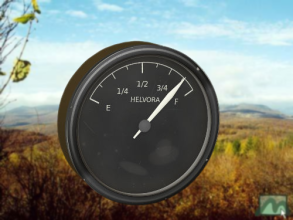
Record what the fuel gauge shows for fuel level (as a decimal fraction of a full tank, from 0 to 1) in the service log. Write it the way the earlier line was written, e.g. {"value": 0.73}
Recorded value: {"value": 0.875}
